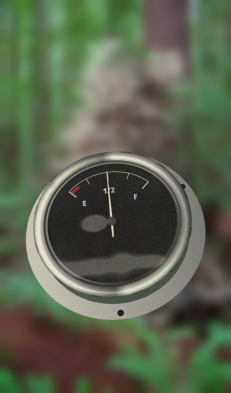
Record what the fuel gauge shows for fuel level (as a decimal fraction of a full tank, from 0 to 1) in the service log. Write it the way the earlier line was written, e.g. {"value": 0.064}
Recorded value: {"value": 0.5}
